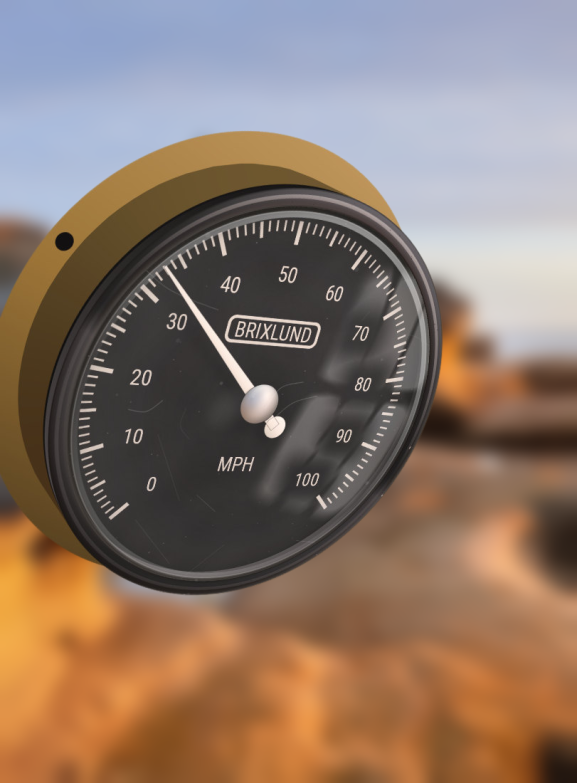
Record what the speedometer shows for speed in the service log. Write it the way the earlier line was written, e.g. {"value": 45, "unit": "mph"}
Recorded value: {"value": 33, "unit": "mph"}
